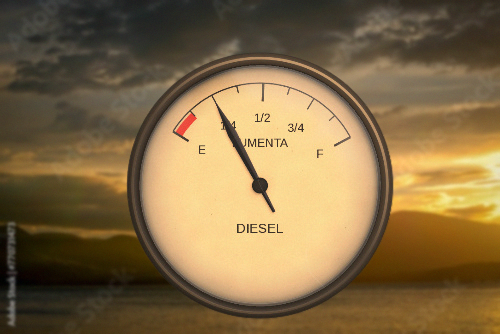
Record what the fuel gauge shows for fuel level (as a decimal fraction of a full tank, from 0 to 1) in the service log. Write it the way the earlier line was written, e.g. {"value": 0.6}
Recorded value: {"value": 0.25}
